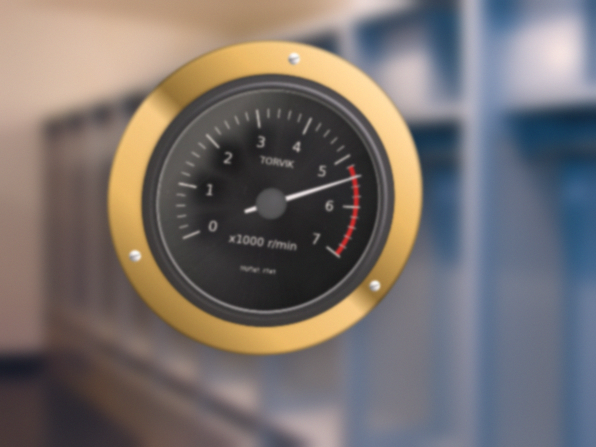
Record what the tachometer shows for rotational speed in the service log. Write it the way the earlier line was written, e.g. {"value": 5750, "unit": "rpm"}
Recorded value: {"value": 5400, "unit": "rpm"}
